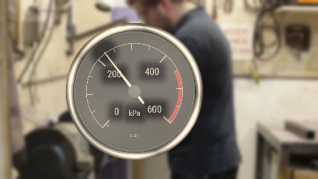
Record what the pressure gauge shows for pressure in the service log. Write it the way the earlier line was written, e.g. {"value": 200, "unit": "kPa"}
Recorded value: {"value": 225, "unit": "kPa"}
